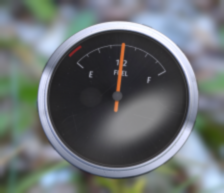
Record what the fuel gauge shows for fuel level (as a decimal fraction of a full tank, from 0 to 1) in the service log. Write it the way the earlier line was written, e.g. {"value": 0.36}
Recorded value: {"value": 0.5}
